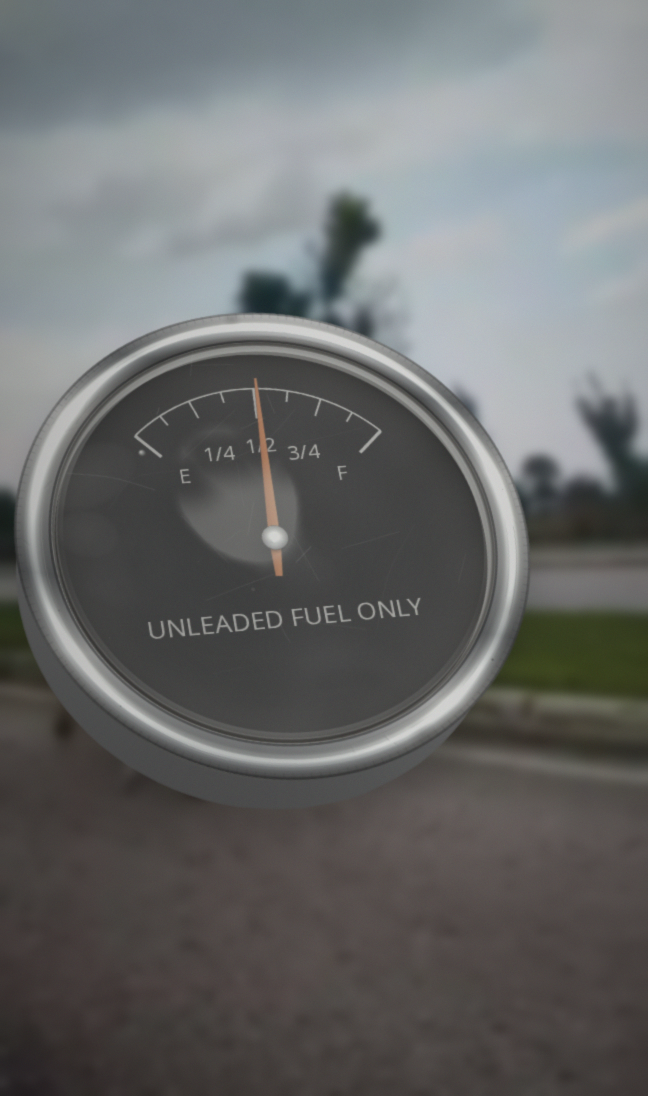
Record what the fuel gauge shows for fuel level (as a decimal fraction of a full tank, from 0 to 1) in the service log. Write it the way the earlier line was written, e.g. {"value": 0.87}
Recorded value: {"value": 0.5}
